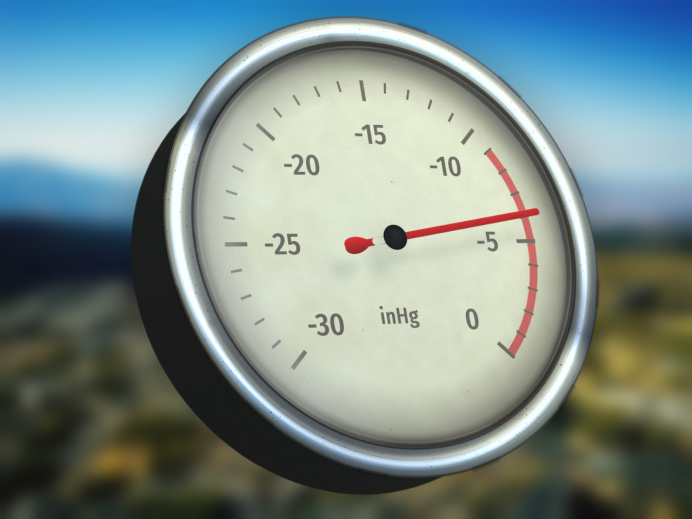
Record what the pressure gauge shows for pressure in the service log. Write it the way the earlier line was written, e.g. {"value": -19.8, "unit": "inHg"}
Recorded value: {"value": -6, "unit": "inHg"}
